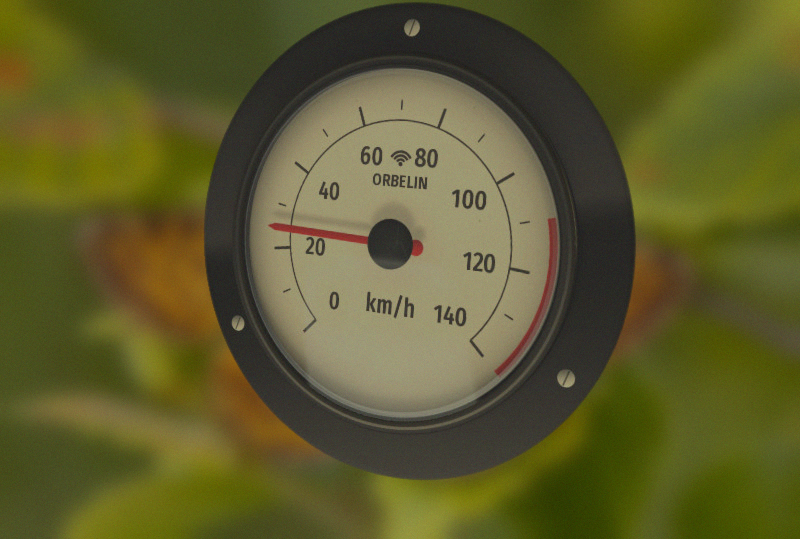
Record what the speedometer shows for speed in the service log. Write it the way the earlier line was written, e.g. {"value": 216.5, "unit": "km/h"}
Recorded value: {"value": 25, "unit": "km/h"}
